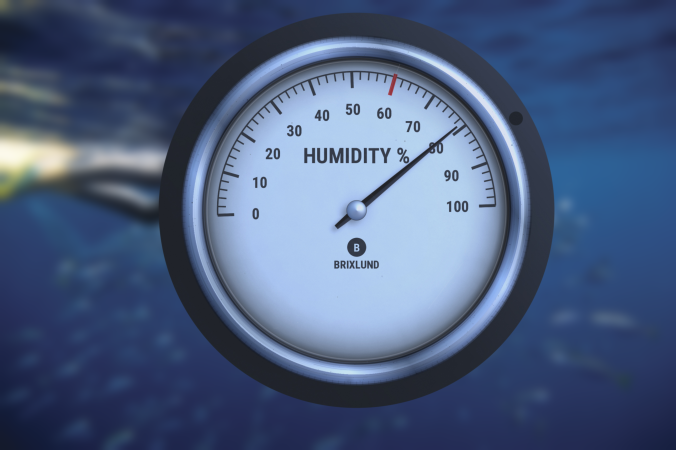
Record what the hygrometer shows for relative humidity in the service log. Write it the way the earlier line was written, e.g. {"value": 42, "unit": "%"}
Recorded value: {"value": 79, "unit": "%"}
